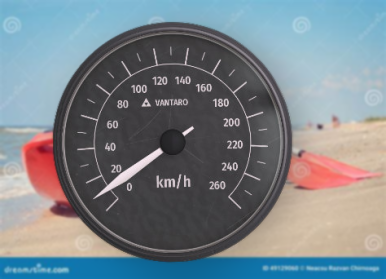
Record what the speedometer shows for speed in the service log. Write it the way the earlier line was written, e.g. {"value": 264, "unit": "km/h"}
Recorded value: {"value": 10, "unit": "km/h"}
